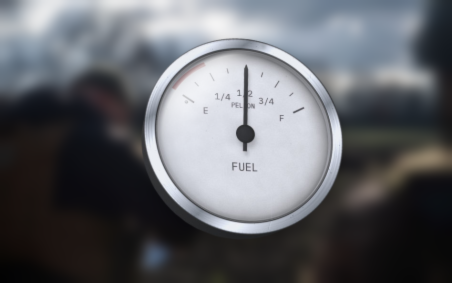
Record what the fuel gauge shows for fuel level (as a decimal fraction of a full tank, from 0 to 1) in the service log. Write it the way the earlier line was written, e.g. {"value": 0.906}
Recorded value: {"value": 0.5}
